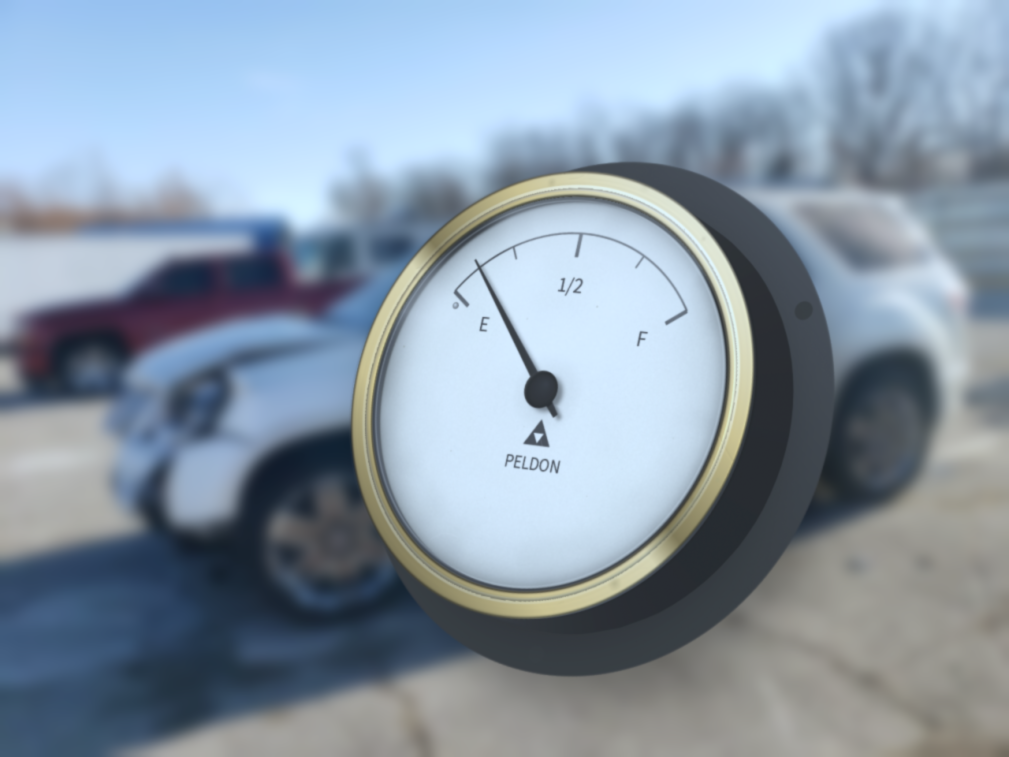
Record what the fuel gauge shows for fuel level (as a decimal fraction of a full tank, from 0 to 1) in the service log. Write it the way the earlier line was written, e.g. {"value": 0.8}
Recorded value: {"value": 0.125}
